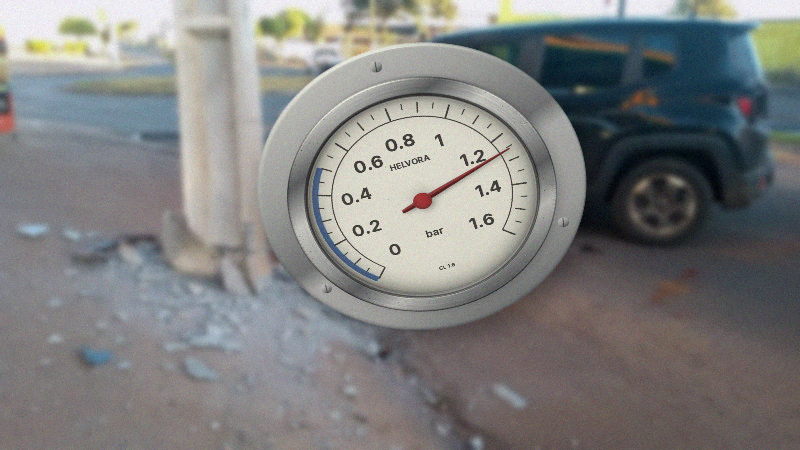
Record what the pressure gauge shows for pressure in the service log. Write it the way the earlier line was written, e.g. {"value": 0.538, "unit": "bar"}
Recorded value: {"value": 1.25, "unit": "bar"}
